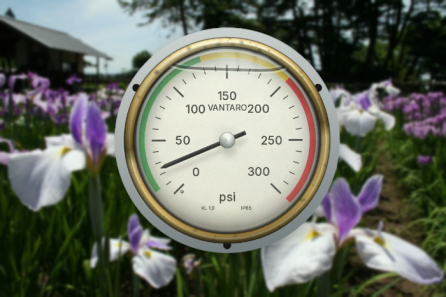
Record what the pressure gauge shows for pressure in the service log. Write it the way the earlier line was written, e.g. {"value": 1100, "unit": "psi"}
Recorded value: {"value": 25, "unit": "psi"}
